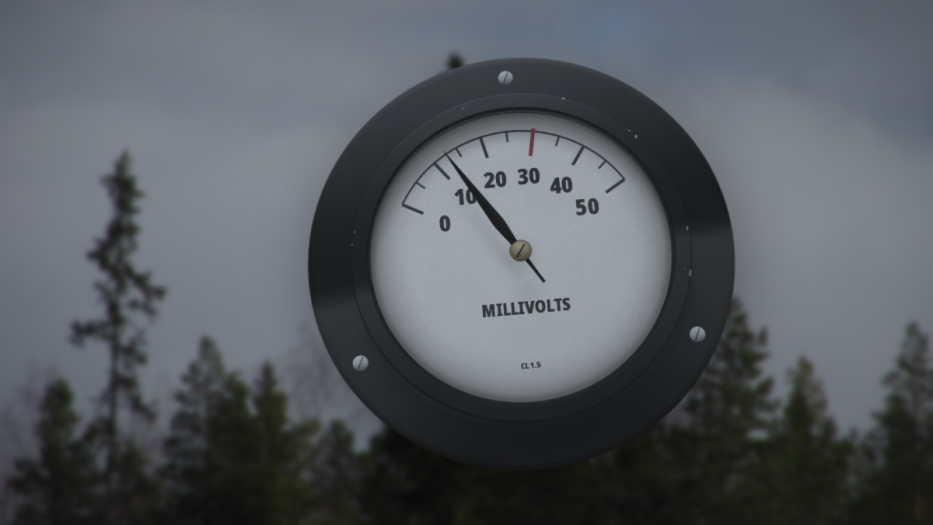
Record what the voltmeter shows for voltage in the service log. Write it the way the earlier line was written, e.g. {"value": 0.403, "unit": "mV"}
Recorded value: {"value": 12.5, "unit": "mV"}
